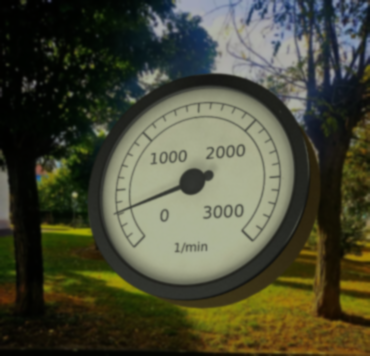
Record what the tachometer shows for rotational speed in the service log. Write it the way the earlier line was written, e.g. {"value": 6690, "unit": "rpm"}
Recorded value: {"value": 300, "unit": "rpm"}
